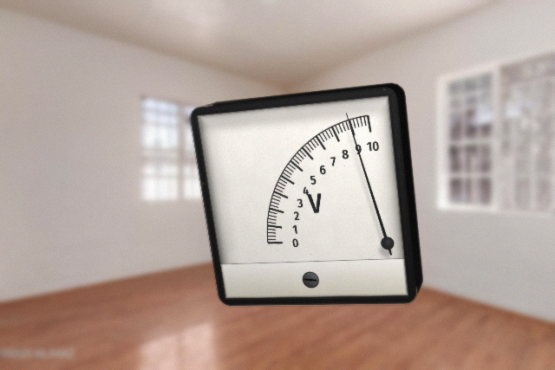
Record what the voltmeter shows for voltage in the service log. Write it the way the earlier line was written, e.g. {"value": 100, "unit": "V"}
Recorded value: {"value": 9, "unit": "V"}
